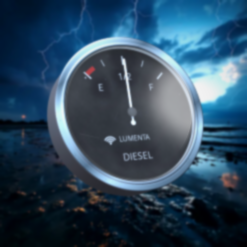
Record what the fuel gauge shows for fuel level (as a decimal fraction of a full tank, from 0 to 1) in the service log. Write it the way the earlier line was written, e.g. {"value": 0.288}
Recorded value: {"value": 0.5}
